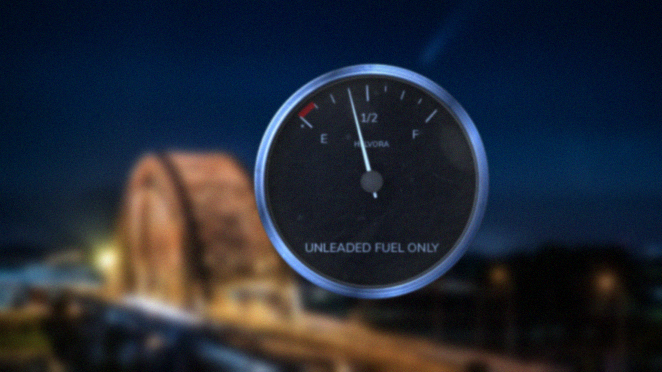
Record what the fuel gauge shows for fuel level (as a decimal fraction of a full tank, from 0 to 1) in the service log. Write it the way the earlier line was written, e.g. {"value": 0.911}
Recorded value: {"value": 0.375}
